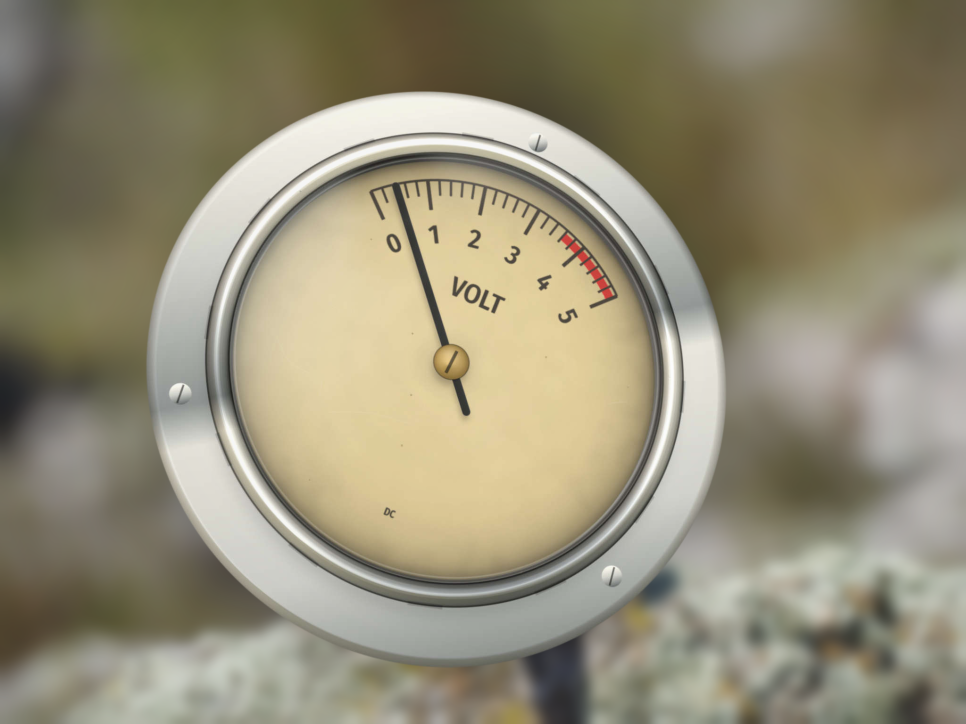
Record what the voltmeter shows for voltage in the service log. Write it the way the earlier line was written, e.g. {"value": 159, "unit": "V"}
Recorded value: {"value": 0.4, "unit": "V"}
